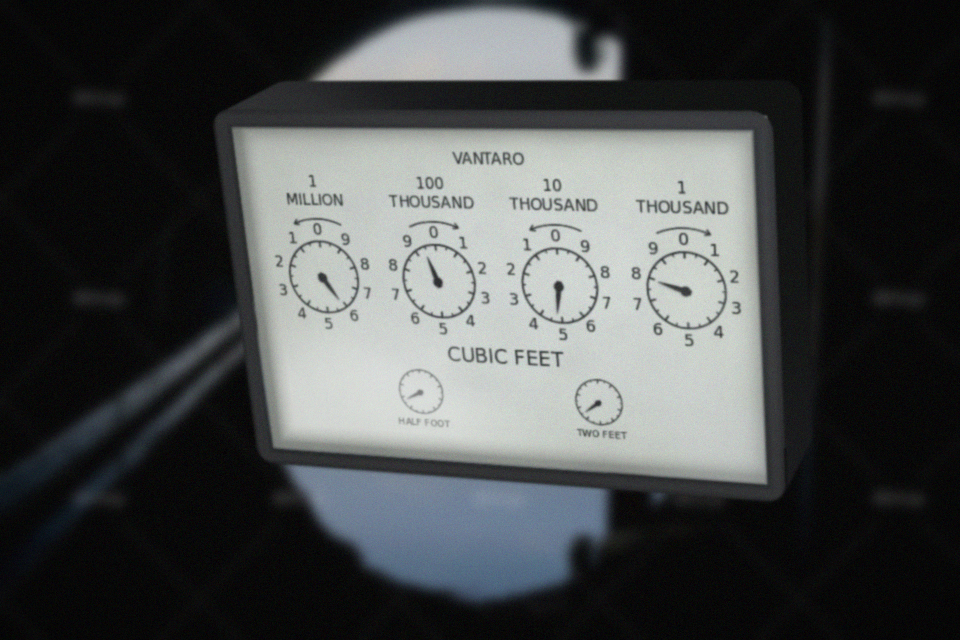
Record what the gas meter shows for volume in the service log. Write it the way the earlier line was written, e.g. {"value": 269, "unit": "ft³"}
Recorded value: {"value": 594800, "unit": "ft³"}
